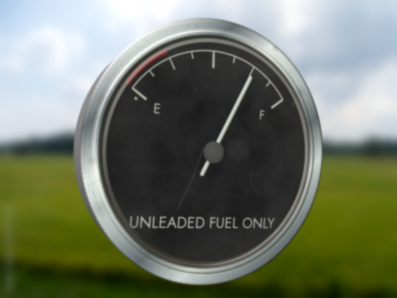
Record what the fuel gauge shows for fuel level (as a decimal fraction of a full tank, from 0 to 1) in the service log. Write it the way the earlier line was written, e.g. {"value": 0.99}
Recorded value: {"value": 0.75}
